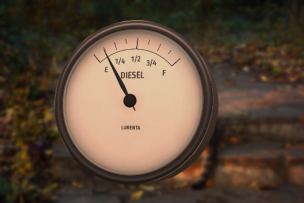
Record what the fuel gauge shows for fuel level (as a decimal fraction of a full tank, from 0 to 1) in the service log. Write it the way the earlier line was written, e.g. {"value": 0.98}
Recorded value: {"value": 0.125}
